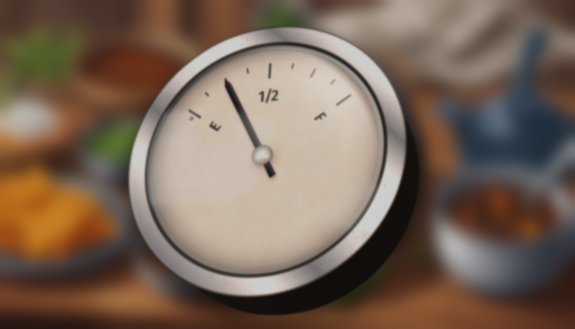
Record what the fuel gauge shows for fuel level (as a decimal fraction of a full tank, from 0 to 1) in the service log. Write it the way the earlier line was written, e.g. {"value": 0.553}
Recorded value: {"value": 0.25}
